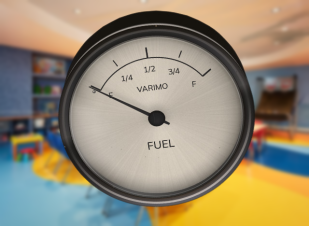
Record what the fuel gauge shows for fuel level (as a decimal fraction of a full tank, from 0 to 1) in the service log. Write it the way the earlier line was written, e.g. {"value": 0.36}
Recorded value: {"value": 0}
